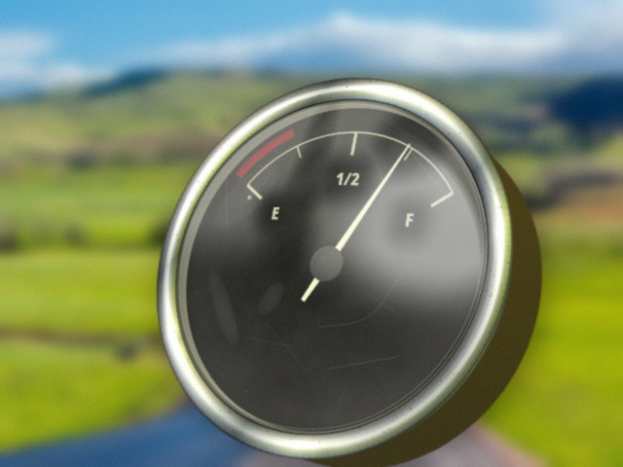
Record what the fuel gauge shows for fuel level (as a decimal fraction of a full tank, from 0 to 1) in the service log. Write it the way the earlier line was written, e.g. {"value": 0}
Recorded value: {"value": 0.75}
